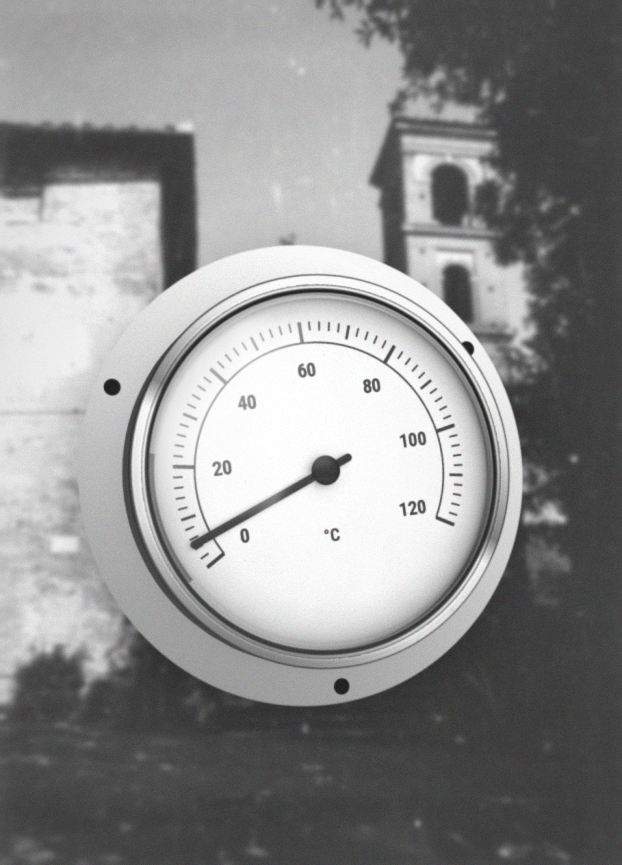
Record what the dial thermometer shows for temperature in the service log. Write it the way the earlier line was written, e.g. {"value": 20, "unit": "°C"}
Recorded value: {"value": 5, "unit": "°C"}
